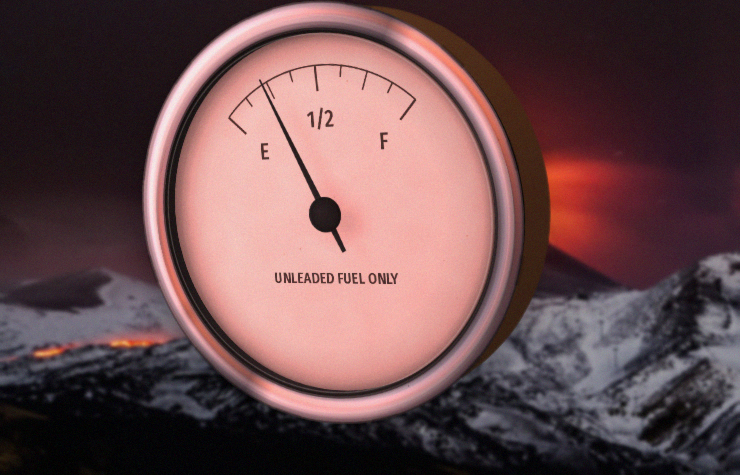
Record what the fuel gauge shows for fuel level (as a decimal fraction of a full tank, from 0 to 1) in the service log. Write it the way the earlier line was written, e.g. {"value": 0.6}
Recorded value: {"value": 0.25}
